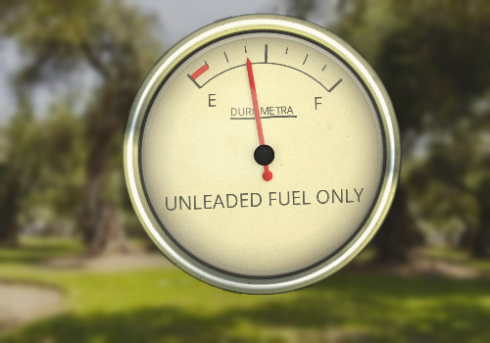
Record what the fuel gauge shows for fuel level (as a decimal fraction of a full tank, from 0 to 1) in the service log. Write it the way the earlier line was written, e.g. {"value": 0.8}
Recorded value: {"value": 0.375}
